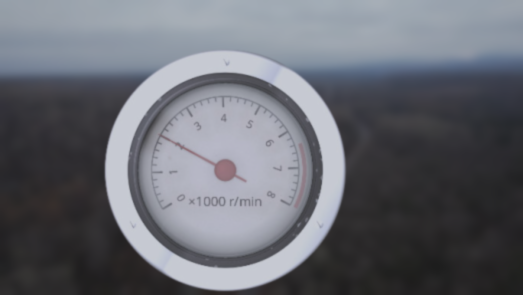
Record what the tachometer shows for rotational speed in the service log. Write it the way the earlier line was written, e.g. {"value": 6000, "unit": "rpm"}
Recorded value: {"value": 2000, "unit": "rpm"}
